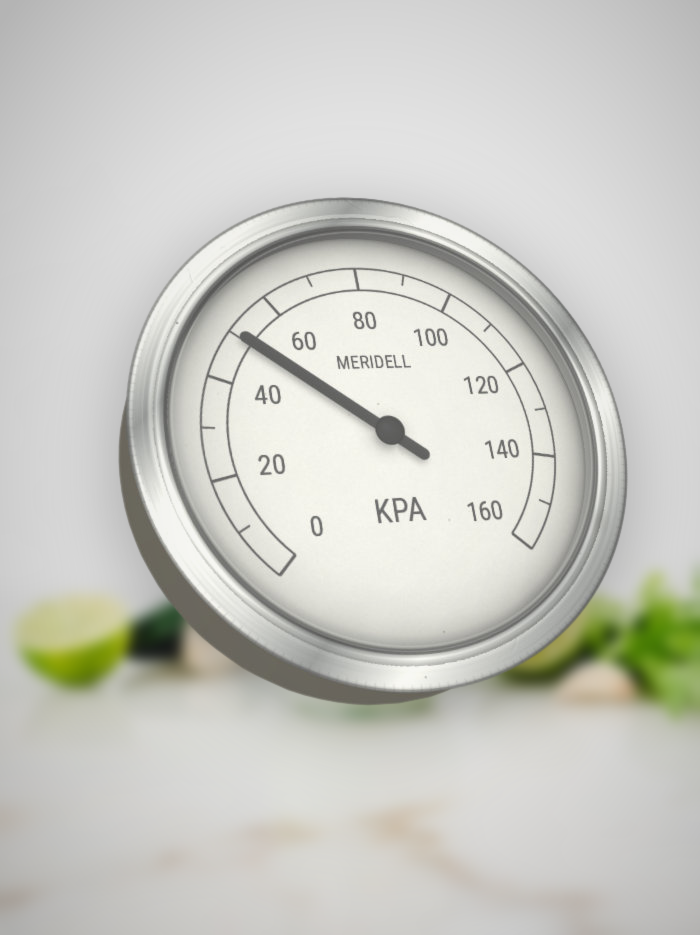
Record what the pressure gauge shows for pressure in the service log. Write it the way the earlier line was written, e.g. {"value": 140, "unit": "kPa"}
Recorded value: {"value": 50, "unit": "kPa"}
